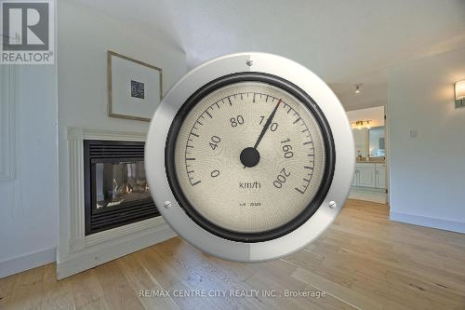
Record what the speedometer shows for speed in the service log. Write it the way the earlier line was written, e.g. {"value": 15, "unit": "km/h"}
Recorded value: {"value": 120, "unit": "km/h"}
